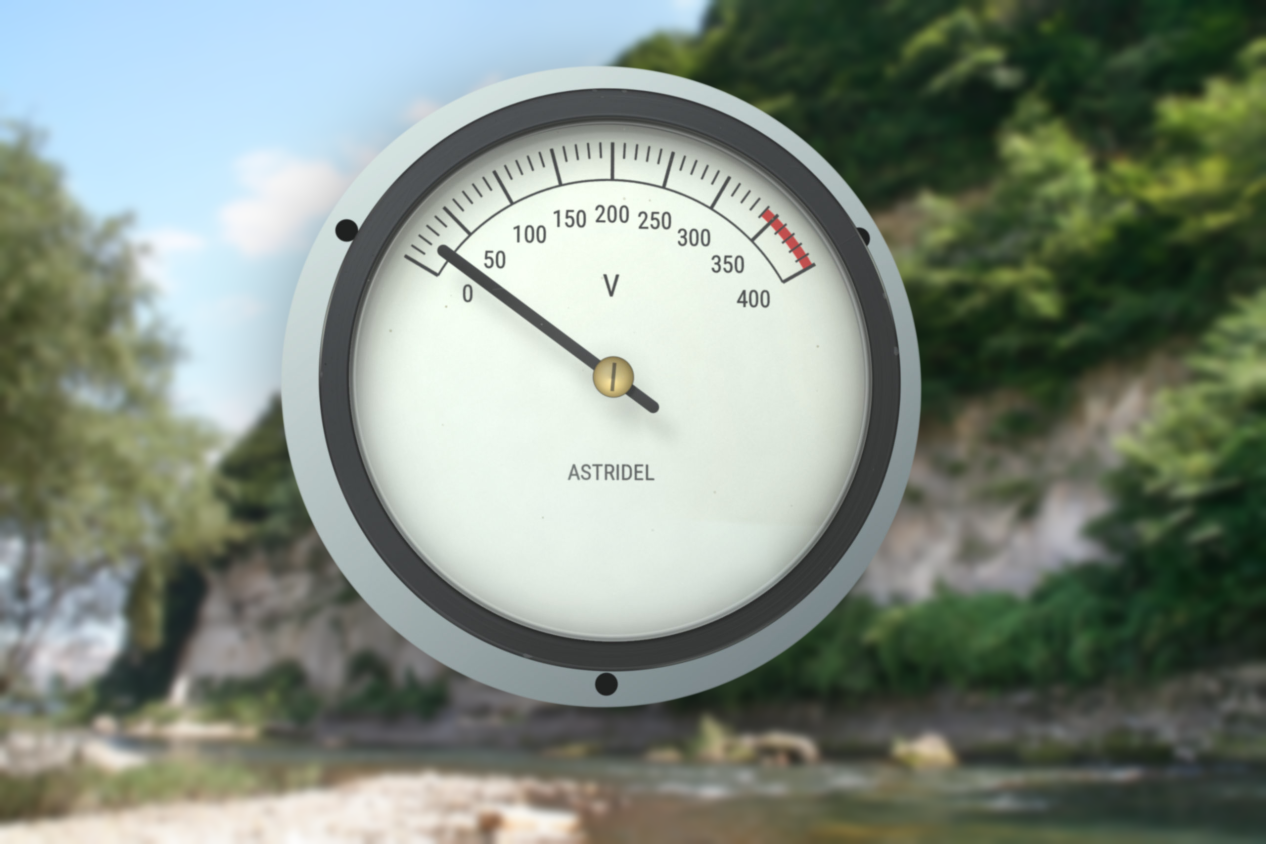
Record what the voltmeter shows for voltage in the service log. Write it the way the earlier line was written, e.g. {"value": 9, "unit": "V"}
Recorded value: {"value": 20, "unit": "V"}
